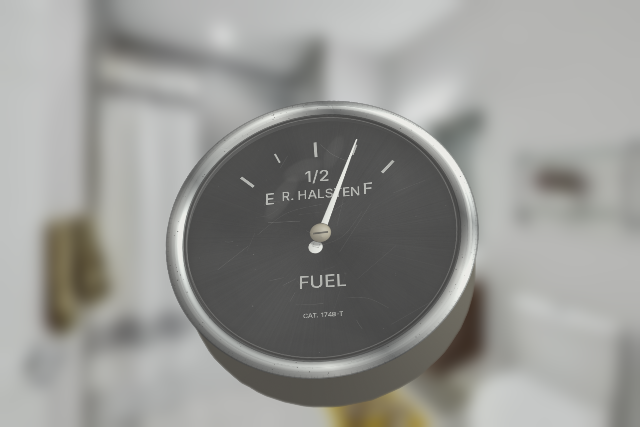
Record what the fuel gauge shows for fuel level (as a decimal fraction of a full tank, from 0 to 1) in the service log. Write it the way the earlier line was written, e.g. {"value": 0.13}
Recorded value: {"value": 0.75}
